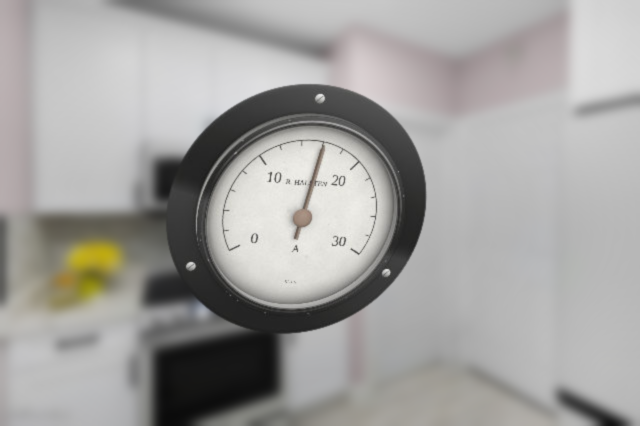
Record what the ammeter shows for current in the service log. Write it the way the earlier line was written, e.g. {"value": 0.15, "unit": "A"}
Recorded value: {"value": 16, "unit": "A"}
